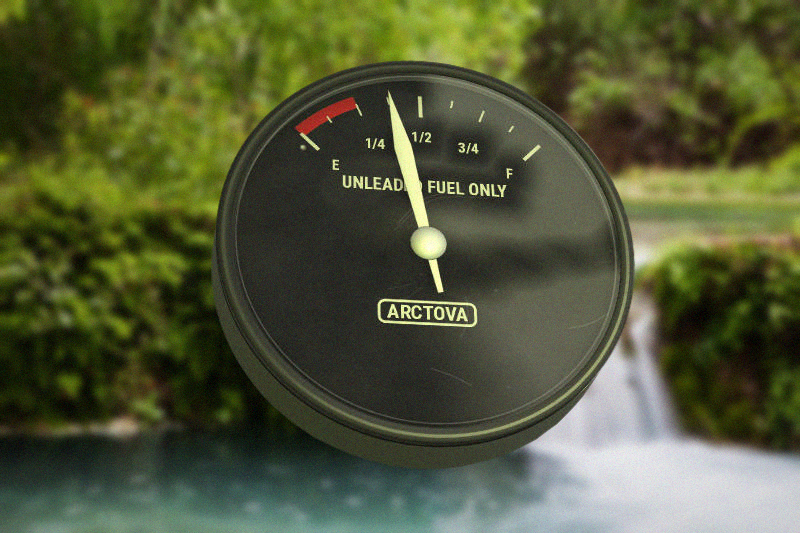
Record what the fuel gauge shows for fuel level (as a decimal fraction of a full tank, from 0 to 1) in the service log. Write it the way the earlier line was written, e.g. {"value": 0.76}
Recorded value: {"value": 0.375}
